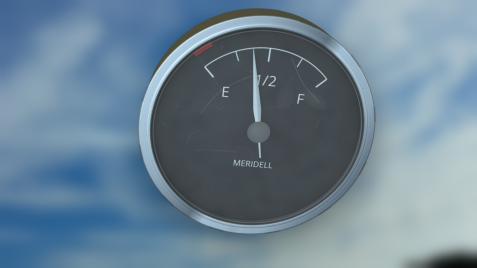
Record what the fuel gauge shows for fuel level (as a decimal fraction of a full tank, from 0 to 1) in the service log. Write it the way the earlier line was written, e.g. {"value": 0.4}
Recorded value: {"value": 0.375}
